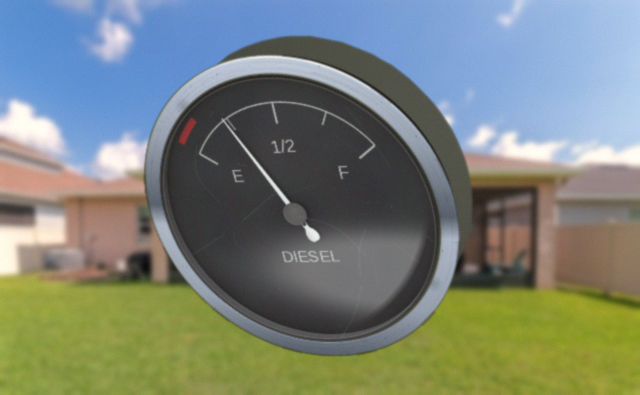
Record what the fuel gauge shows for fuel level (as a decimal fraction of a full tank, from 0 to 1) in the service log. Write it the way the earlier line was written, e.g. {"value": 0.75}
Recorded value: {"value": 0.25}
